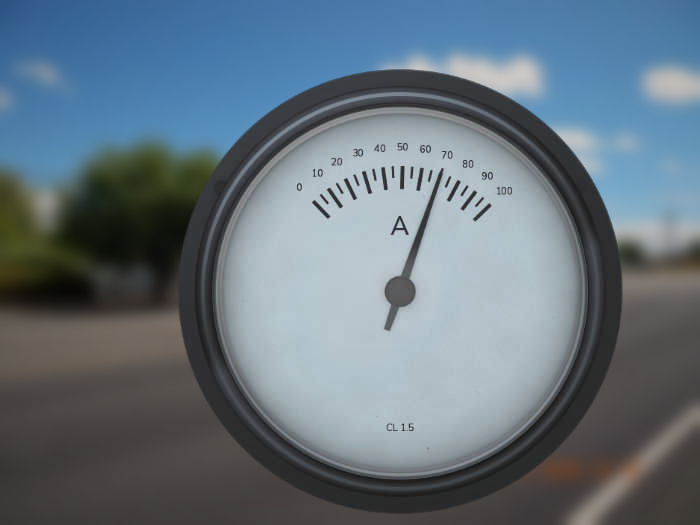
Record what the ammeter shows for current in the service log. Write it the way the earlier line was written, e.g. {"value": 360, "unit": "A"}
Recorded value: {"value": 70, "unit": "A"}
